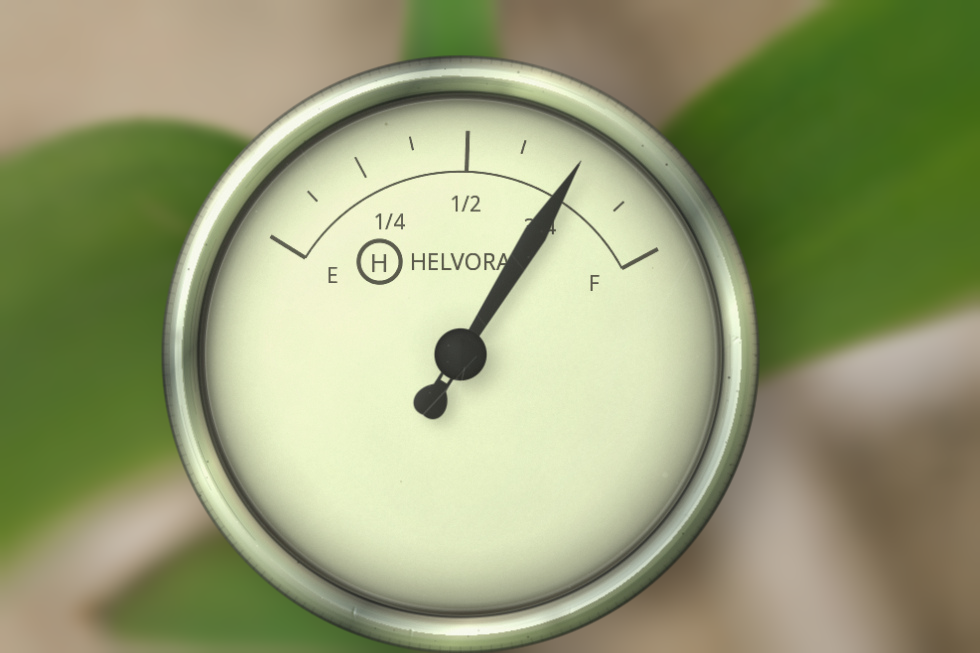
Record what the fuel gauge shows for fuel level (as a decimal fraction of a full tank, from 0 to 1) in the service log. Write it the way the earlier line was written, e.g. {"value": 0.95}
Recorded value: {"value": 0.75}
